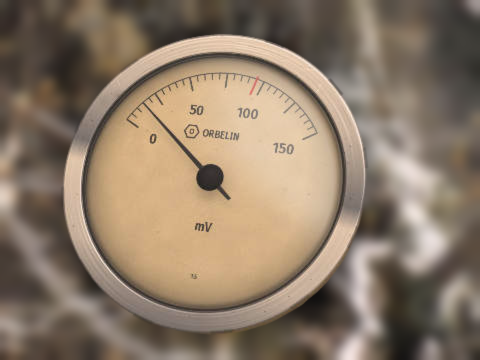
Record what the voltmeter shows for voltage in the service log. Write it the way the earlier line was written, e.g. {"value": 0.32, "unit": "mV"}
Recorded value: {"value": 15, "unit": "mV"}
